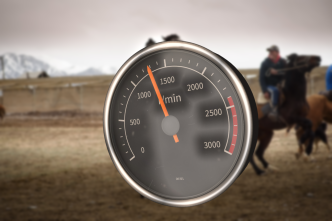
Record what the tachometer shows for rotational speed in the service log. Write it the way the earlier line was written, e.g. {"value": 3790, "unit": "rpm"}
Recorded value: {"value": 1300, "unit": "rpm"}
